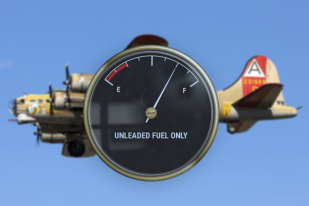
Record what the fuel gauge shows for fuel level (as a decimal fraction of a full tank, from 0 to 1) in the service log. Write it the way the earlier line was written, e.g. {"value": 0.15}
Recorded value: {"value": 0.75}
